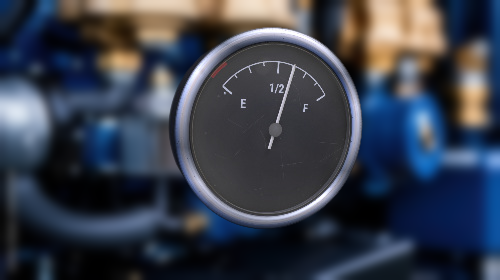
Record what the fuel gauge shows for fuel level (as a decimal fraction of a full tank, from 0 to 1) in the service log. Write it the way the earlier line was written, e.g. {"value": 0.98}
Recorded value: {"value": 0.625}
